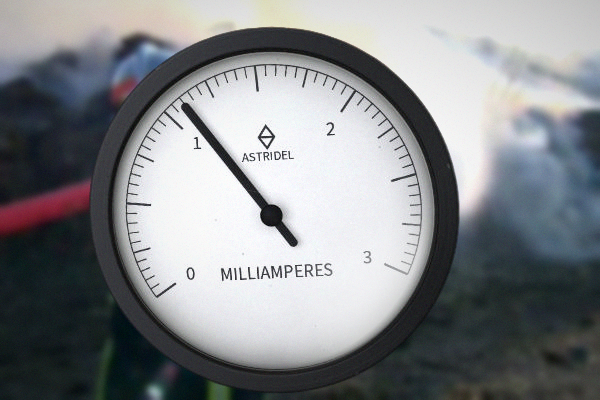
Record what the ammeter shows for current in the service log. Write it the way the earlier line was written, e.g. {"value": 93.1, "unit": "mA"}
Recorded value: {"value": 1.1, "unit": "mA"}
